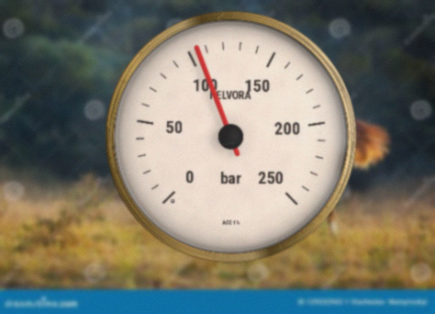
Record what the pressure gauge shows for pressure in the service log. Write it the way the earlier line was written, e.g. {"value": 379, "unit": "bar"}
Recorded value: {"value": 105, "unit": "bar"}
